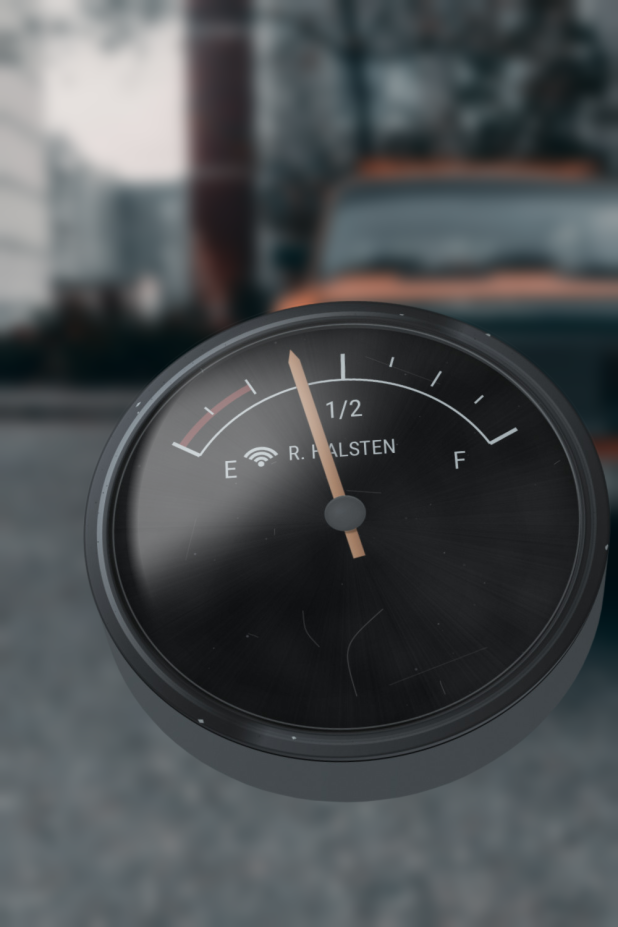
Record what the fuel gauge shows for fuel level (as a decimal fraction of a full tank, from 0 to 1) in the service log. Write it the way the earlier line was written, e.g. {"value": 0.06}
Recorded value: {"value": 0.375}
